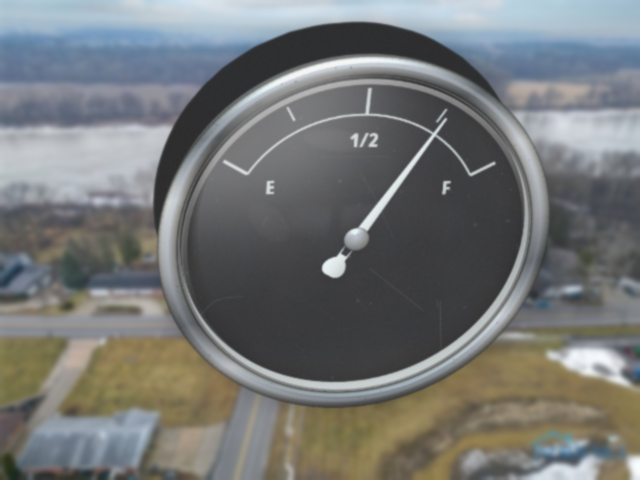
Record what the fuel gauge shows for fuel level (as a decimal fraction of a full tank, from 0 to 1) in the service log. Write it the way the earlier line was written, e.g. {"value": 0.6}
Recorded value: {"value": 0.75}
